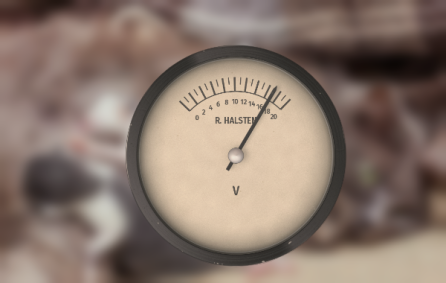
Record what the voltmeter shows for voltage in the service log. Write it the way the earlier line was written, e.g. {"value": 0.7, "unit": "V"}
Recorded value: {"value": 17, "unit": "V"}
